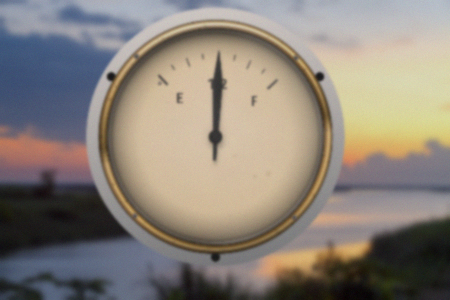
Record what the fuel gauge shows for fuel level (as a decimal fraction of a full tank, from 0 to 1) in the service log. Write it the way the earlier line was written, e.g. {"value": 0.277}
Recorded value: {"value": 0.5}
